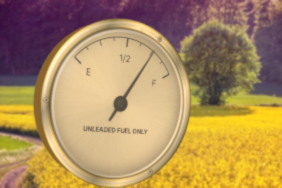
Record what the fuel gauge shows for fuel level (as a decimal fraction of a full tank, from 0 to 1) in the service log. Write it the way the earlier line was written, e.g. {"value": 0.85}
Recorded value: {"value": 0.75}
